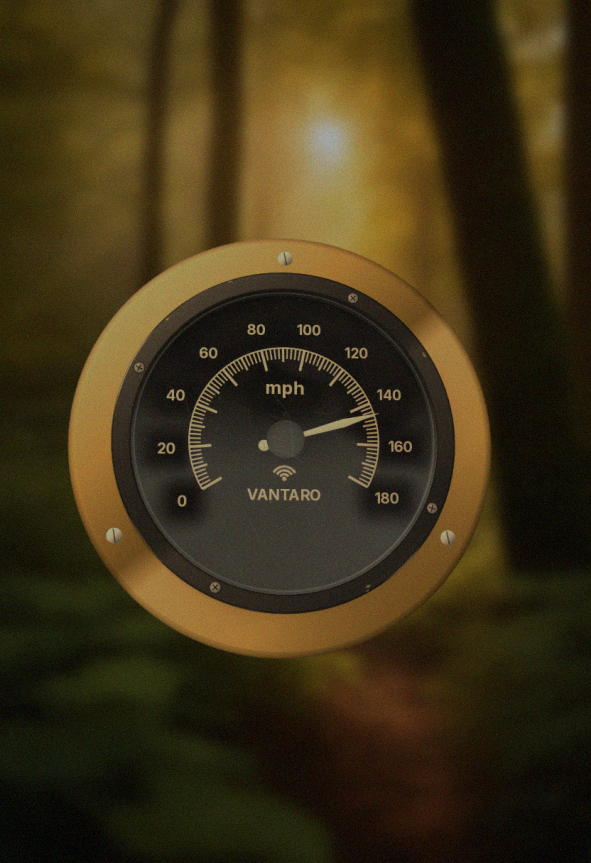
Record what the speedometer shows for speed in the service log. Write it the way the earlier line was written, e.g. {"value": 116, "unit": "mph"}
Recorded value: {"value": 146, "unit": "mph"}
